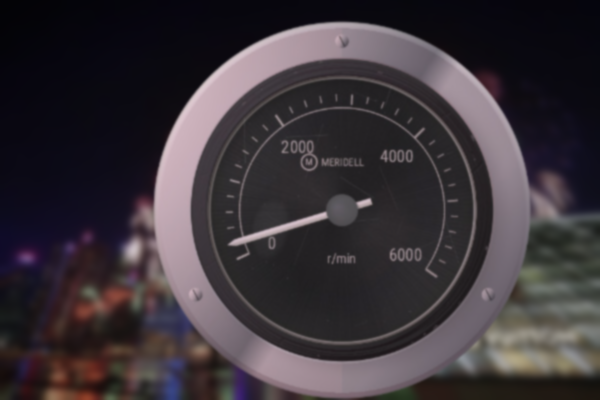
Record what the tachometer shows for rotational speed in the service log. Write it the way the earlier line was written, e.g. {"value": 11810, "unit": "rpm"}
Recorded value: {"value": 200, "unit": "rpm"}
